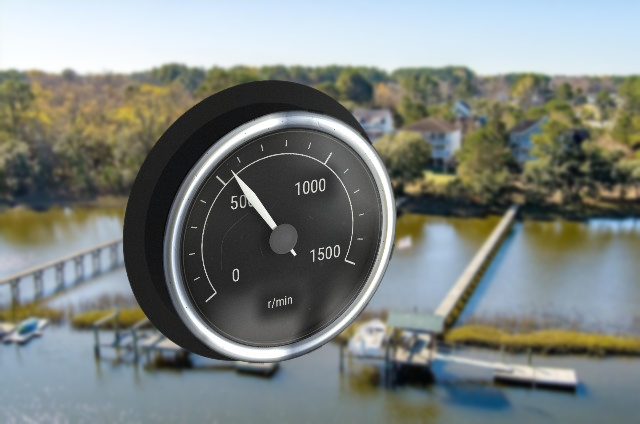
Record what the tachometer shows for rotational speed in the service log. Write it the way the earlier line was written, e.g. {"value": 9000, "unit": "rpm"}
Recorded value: {"value": 550, "unit": "rpm"}
